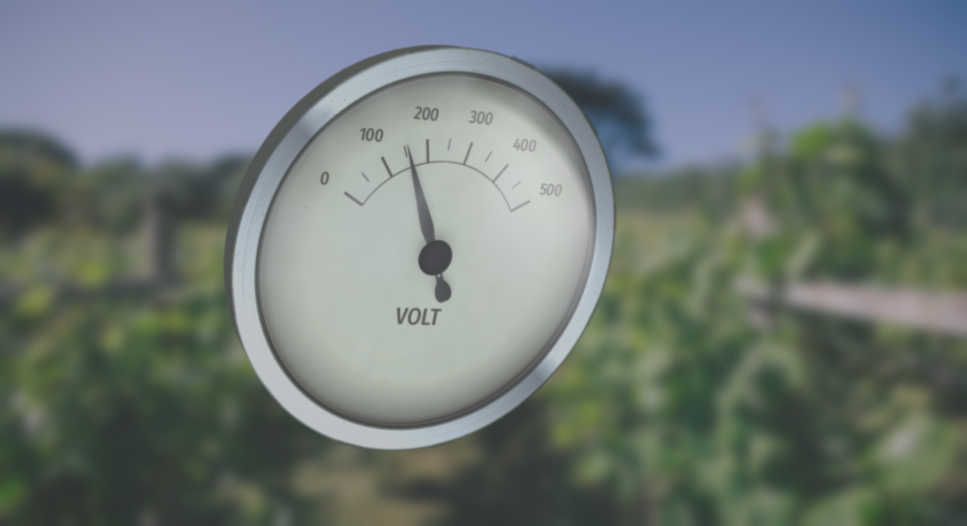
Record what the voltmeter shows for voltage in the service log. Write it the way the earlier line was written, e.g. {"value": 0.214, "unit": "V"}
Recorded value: {"value": 150, "unit": "V"}
